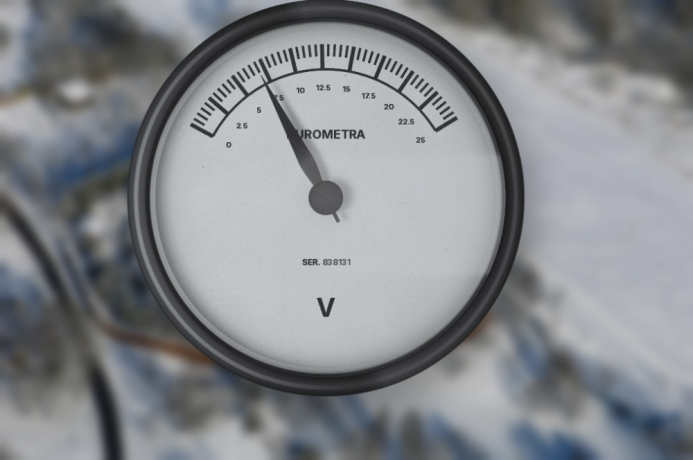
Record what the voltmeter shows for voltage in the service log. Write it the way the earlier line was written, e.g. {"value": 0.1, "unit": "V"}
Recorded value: {"value": 7, "unit": "V"}
